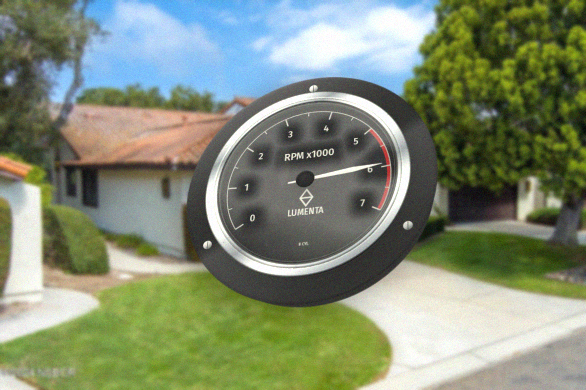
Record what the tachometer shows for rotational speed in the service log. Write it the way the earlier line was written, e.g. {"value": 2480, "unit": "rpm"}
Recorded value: {"value": 6000, "unit": "rpm"}
